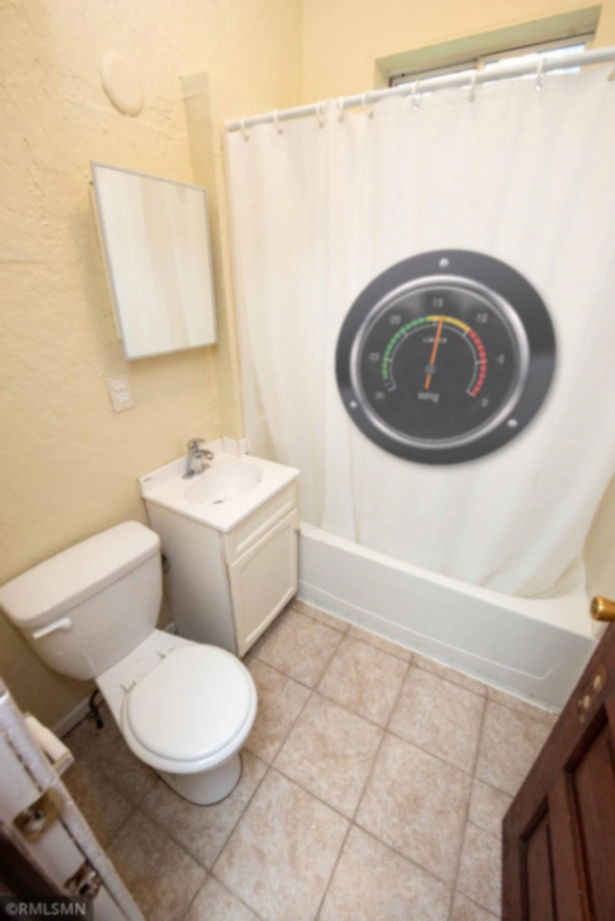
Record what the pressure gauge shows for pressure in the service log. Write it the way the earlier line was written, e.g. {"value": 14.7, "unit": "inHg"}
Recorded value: {"value": -14, "unit": "inHg"}
